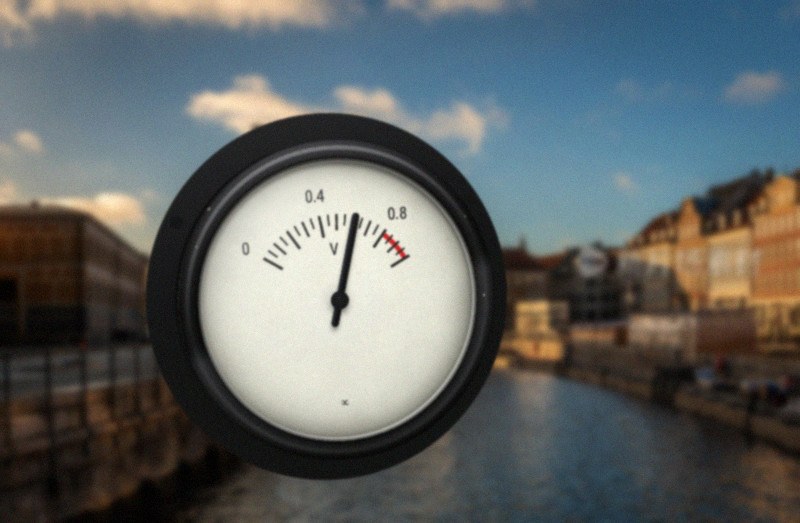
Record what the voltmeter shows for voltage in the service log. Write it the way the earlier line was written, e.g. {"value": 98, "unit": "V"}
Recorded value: {"value": 0.6, "unit": "V"}
